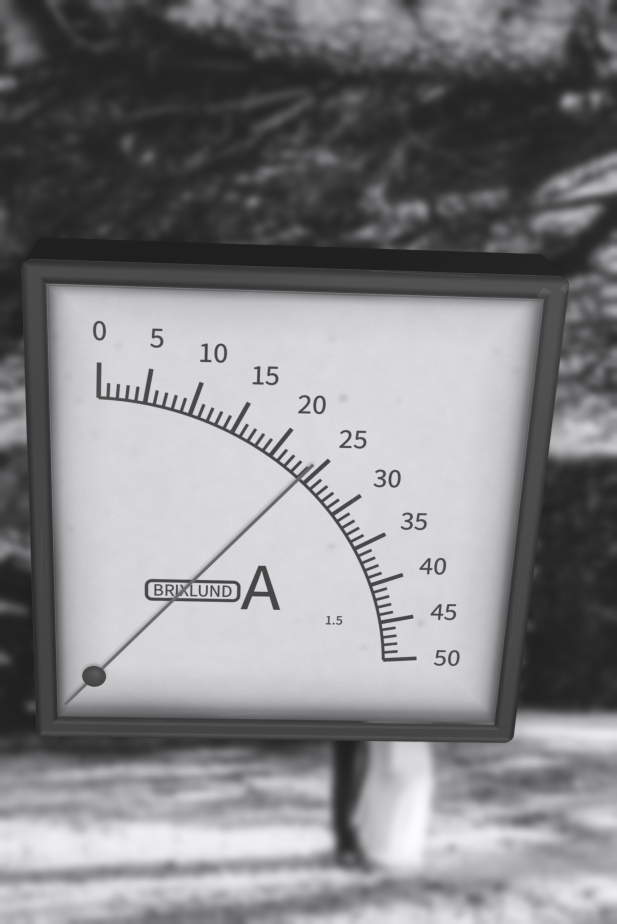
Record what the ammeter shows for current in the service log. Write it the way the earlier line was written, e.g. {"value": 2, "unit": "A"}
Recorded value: {"value": 24, "unit": "A"}
